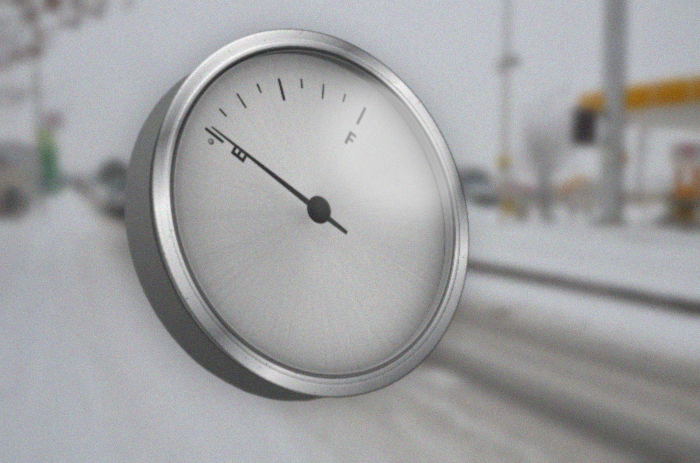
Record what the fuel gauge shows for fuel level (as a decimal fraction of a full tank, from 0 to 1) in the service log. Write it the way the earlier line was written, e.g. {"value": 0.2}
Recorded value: {"value": 0}
